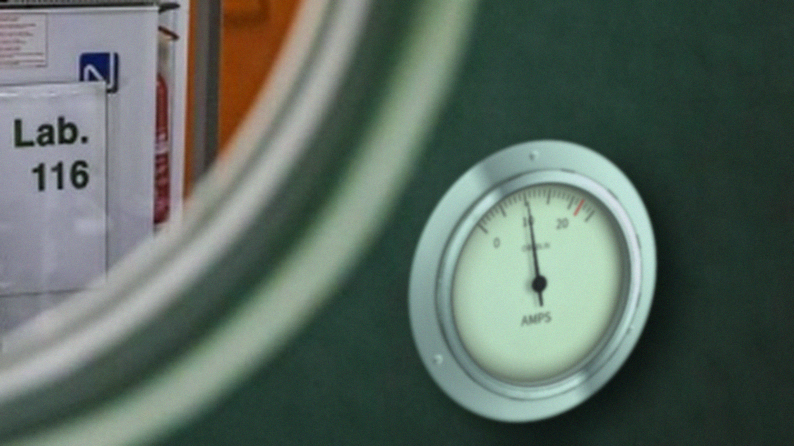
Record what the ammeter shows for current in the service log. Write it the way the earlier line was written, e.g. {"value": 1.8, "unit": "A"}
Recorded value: {"value": 10, "unit": "A"}
